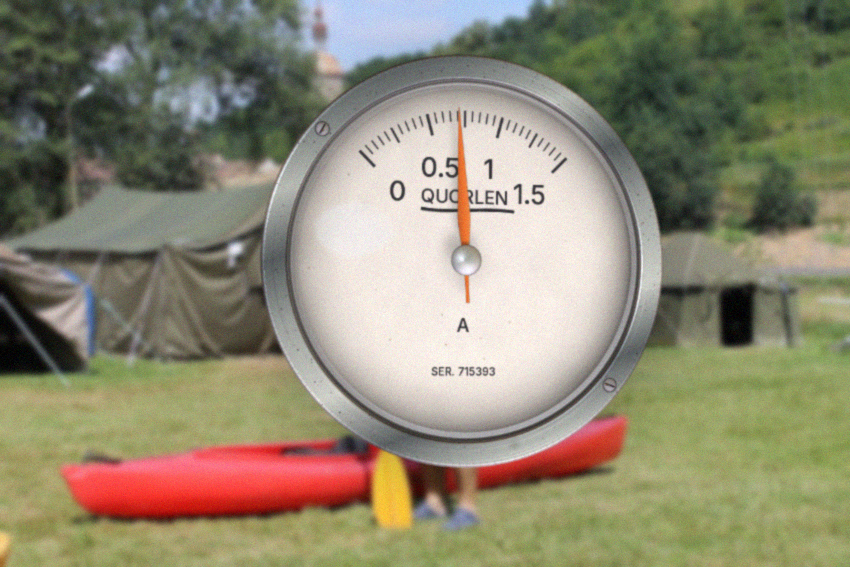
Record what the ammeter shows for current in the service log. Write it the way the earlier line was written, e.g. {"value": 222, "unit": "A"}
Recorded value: {"value": 0.7, "unit": "A"}
